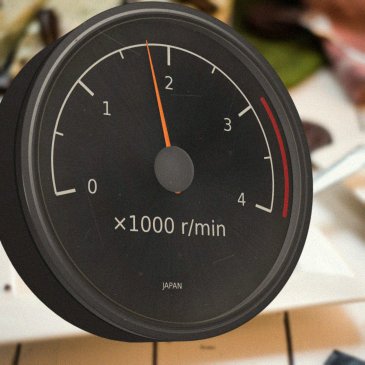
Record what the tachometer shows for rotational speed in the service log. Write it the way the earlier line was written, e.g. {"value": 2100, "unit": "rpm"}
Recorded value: {"value": 1750, "unit": "rpm"}
